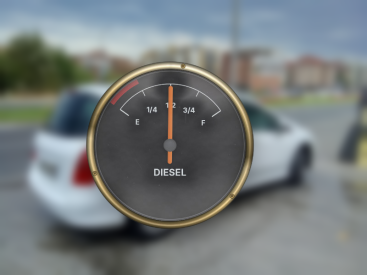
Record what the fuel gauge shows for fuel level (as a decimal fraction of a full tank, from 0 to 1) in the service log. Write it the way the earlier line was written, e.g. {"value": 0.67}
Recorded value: {"value": 0.5}
